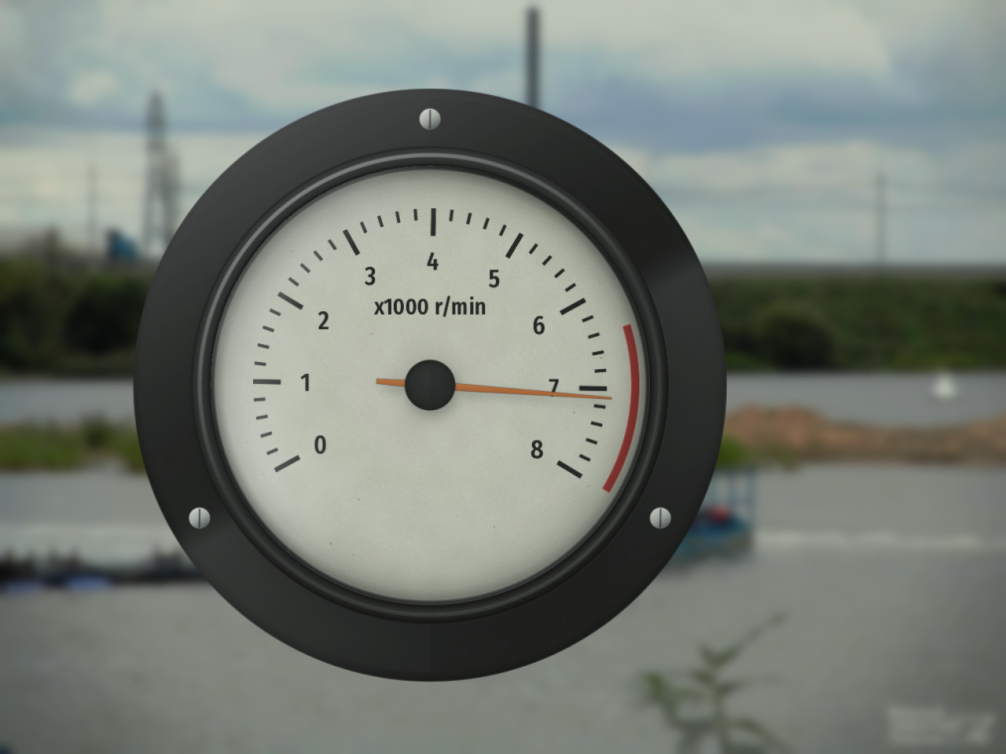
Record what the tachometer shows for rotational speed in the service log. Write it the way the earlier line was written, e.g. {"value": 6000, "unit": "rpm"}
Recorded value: {"value": 7100, "unit": "rpm"}
